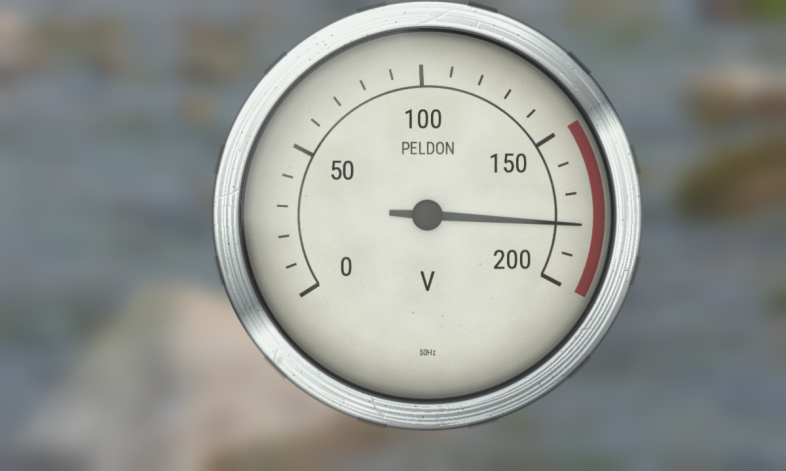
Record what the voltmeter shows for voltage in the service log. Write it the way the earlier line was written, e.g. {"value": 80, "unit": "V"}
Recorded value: {"value": 180, "unit": "V"}
